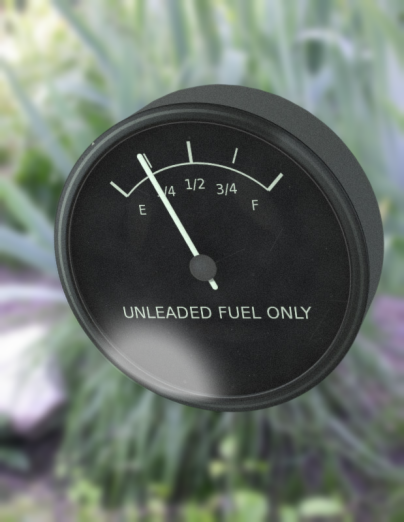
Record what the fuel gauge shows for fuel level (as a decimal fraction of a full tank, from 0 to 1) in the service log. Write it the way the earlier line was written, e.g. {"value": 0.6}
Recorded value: {"value": 0.25}
